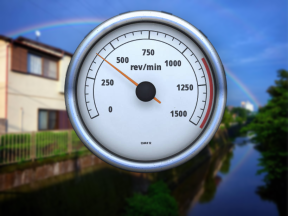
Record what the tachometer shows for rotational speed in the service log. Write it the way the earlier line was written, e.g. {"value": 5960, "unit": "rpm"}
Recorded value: {"value": 400, "unit": "rpm"}
